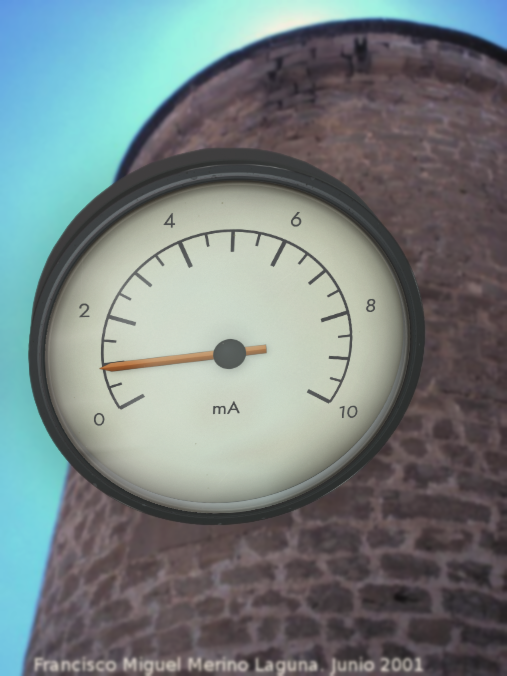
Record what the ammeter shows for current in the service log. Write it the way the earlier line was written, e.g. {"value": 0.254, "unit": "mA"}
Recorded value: {"value": 1, "unit": "mA"}
